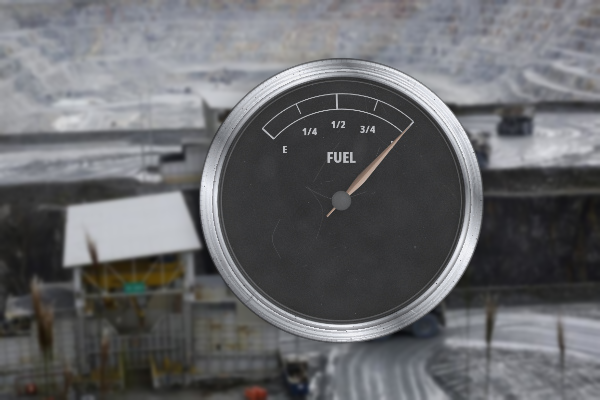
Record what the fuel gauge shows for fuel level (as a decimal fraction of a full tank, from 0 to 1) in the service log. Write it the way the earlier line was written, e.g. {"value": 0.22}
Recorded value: {"value": 1}
